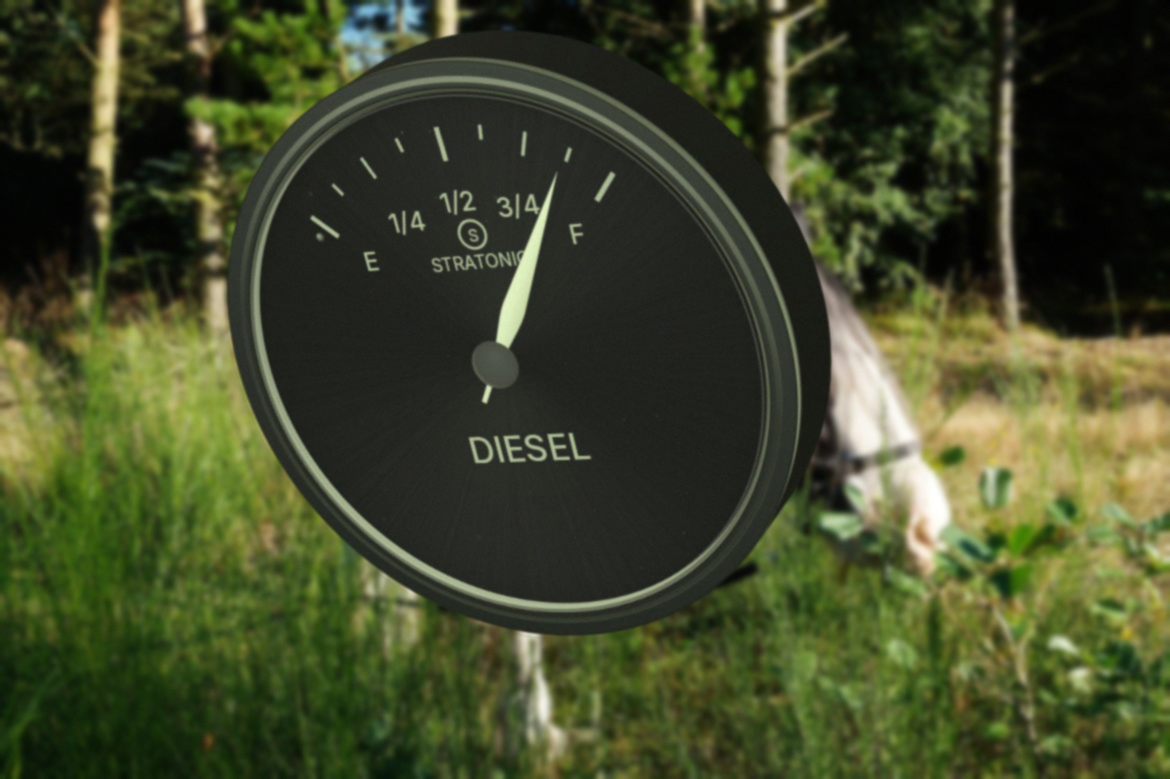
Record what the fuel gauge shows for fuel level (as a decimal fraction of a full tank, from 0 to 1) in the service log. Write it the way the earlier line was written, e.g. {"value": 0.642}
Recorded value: {"value": 0.875}
